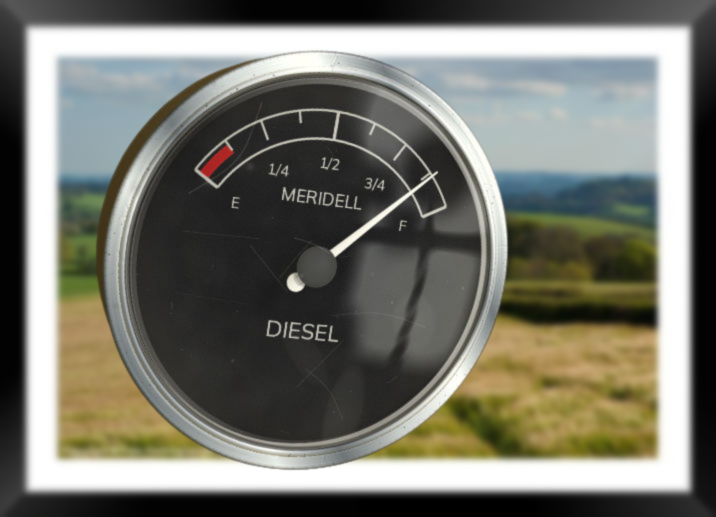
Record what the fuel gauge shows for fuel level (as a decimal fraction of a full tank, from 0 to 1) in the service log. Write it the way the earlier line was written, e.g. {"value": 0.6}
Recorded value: {"value": 0.875}
